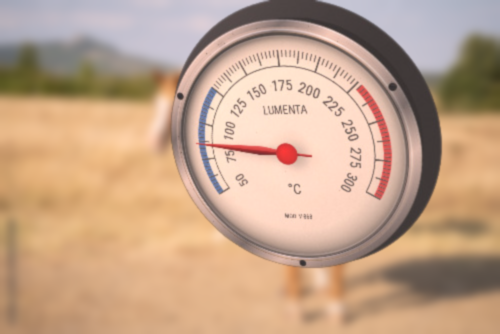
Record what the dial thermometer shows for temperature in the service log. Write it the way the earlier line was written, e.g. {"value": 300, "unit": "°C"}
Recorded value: {"value": 87.5, "unit": "°C"}
